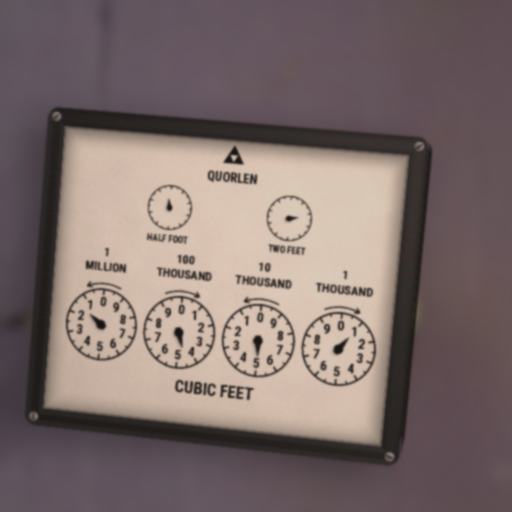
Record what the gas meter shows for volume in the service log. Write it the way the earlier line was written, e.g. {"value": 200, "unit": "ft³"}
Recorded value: {"value": 145100, "unit": "ft³"}
